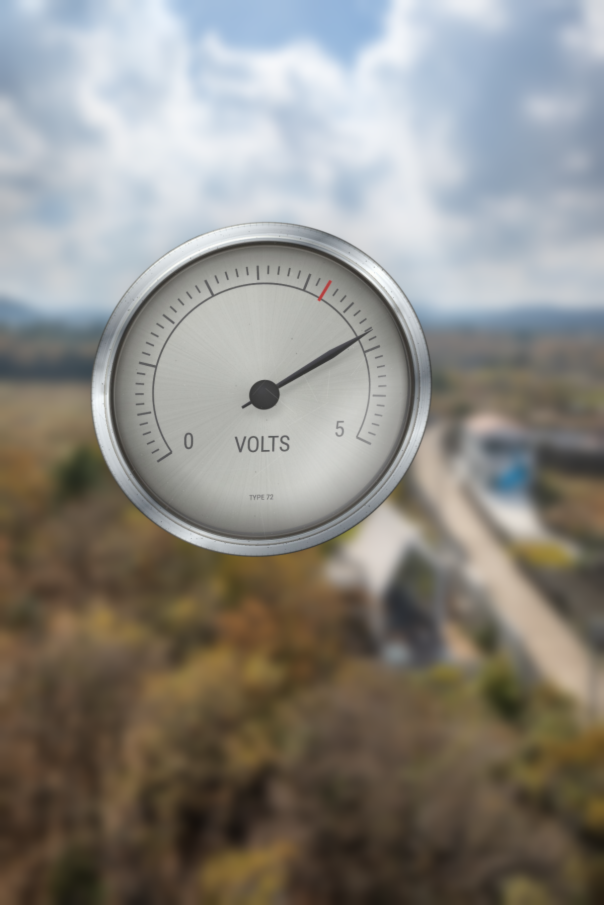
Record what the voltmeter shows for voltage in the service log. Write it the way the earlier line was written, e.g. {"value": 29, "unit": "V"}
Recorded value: {"value": 3.8, "unit": "V"}
